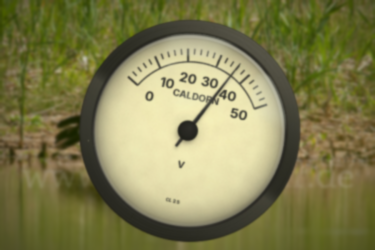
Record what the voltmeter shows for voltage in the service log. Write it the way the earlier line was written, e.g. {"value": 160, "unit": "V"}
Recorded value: {"value": 36, "unit": "V"}
